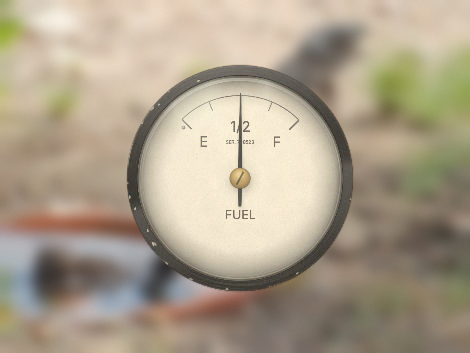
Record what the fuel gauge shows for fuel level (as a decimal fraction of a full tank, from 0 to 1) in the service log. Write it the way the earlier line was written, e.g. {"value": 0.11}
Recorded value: {"value": 0.5}
